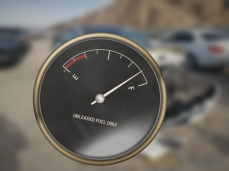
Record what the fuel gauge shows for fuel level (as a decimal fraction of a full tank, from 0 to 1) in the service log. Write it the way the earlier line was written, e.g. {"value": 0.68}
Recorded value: {"value": 0.875}
